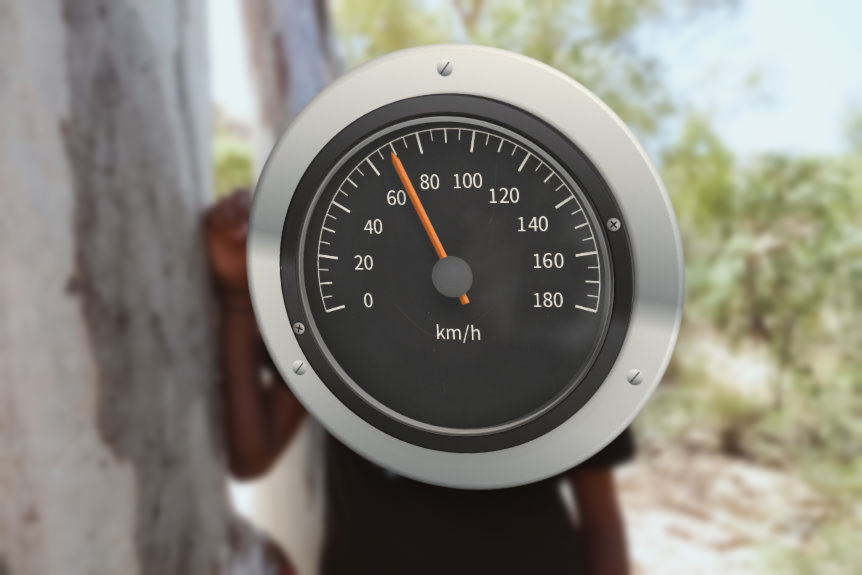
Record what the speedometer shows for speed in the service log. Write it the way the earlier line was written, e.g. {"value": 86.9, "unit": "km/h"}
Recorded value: {"value": 70, "unit": "km/h"}
